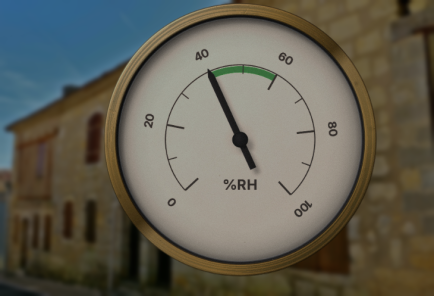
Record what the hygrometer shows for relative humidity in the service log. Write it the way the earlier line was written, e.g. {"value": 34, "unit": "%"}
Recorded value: {"value": 40, "unit": "%"}
